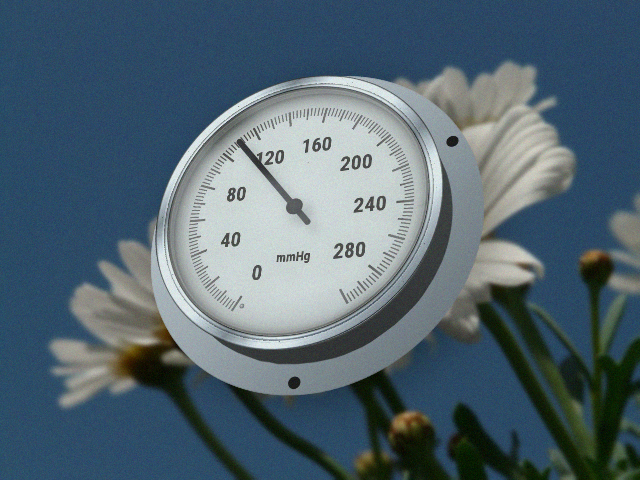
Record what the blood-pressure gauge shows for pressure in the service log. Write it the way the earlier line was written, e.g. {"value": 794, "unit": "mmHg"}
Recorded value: {"value": 110, "unit": "mmHg"}
